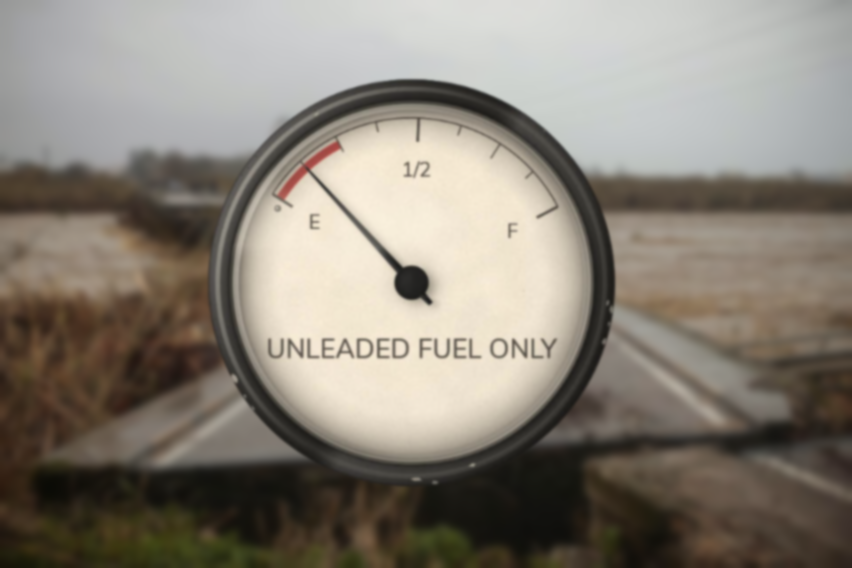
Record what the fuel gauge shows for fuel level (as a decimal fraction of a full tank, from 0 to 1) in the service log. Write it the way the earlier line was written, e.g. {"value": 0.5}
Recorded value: {"value": 0.125}
